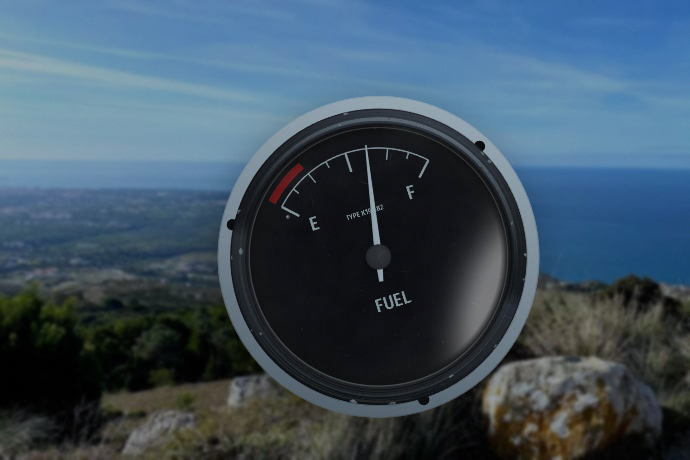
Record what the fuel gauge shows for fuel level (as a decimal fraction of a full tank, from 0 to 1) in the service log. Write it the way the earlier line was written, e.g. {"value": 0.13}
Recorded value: {"value": 0.625}
